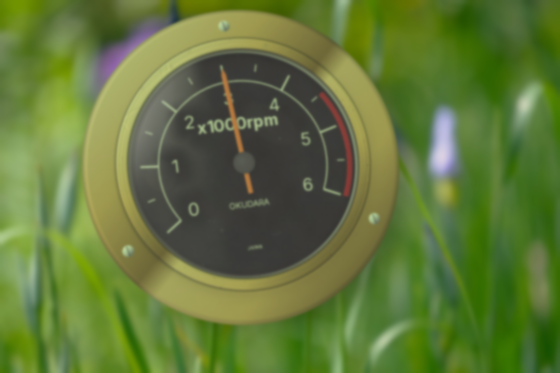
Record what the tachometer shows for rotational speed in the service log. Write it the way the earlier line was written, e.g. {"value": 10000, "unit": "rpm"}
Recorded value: {"value": 3000, "unit": "rpm"}
